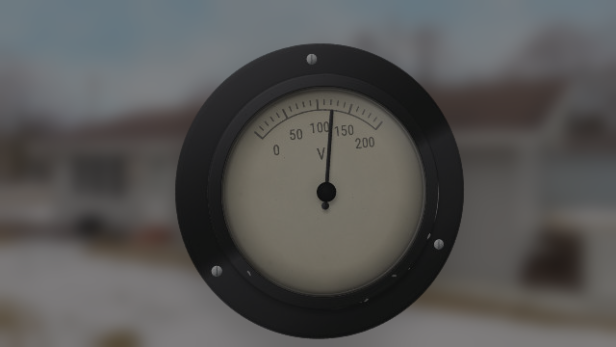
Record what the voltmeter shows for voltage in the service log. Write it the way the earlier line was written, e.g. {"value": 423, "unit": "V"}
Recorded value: {"value": 120, "unit": "V"}
